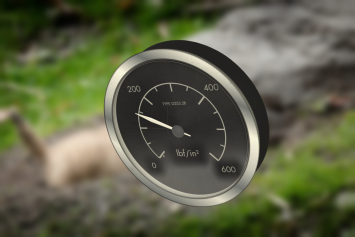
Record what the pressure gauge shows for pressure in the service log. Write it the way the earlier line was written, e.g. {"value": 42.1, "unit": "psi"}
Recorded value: {"value": 150, "unit": "psi"}
